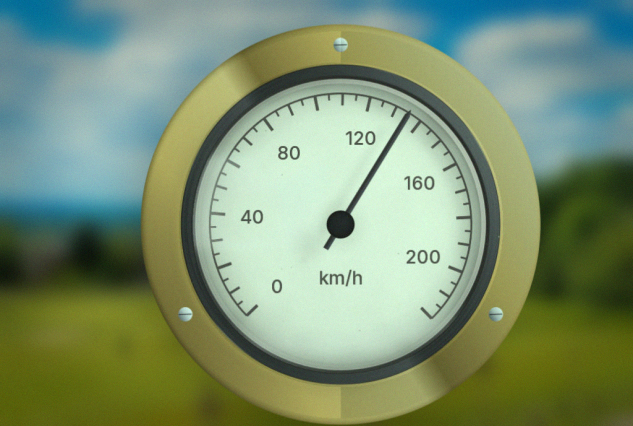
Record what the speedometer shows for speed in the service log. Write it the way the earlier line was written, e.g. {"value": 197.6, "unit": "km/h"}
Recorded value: {"value": 135, "unit": "km/h"}
